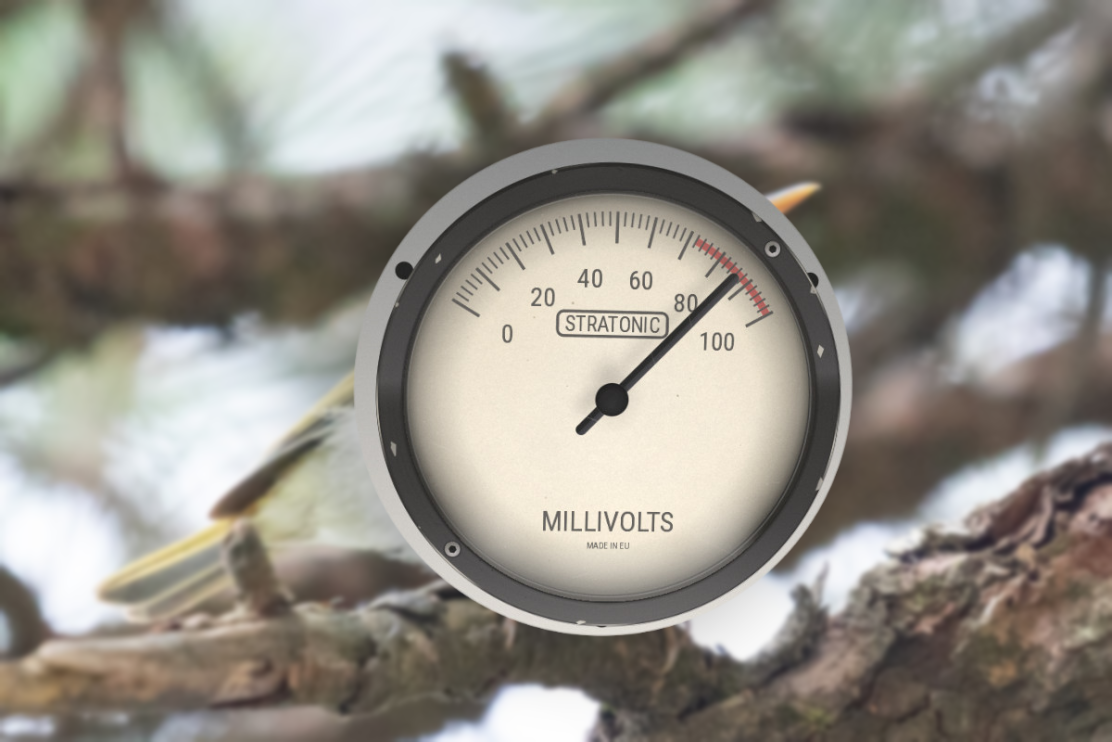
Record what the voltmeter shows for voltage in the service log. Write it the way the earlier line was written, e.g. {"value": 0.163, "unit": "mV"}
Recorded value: {"value": 86, "unit": "mV"}
